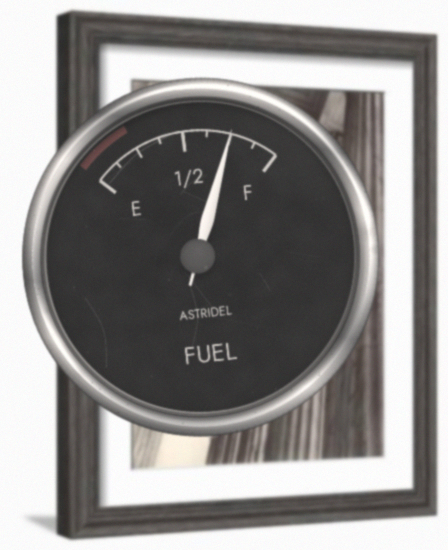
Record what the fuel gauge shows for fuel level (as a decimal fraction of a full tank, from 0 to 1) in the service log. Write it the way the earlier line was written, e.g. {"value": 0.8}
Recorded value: {"value": 0.75}
